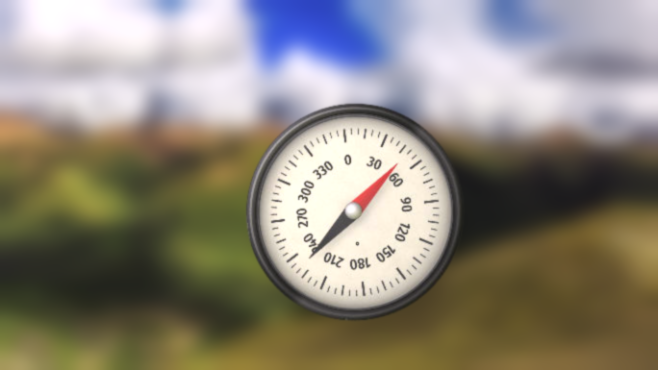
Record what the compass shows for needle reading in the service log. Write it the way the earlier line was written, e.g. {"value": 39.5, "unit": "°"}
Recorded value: {"value": 50, "unit": "°"}
